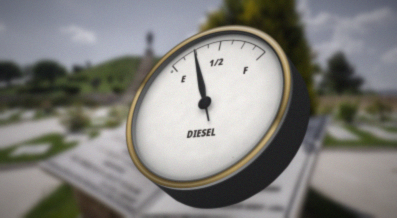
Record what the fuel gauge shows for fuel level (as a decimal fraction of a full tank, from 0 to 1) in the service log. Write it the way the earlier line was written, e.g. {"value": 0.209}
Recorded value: {"value": 0.25}
